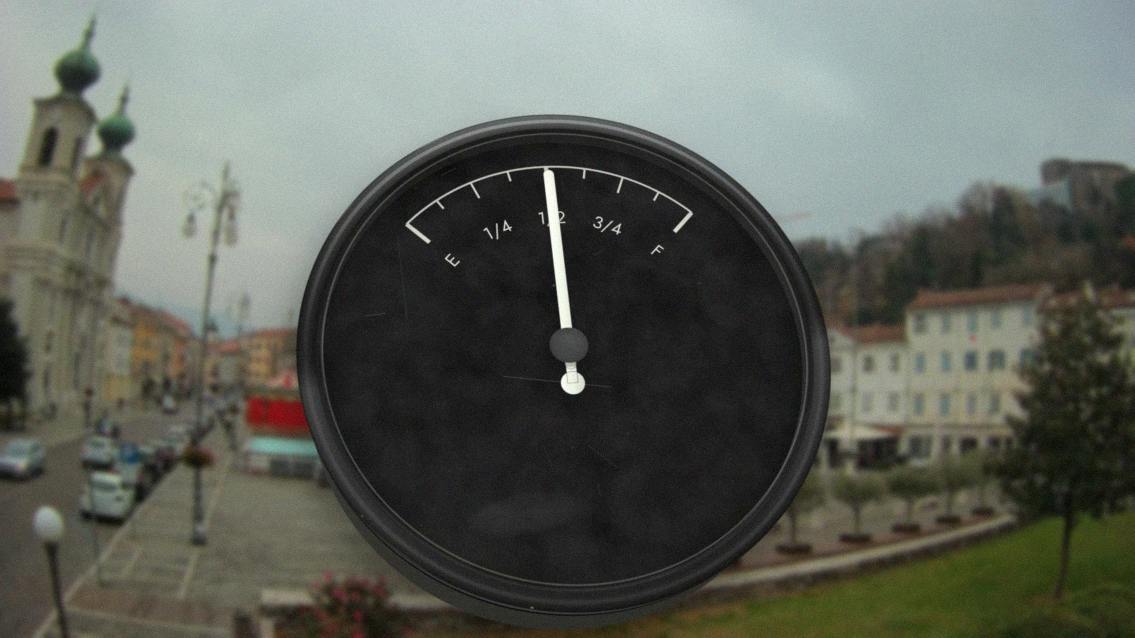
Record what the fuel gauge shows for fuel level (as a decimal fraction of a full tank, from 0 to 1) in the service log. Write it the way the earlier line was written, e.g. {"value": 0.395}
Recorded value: {"value": 0.5}
